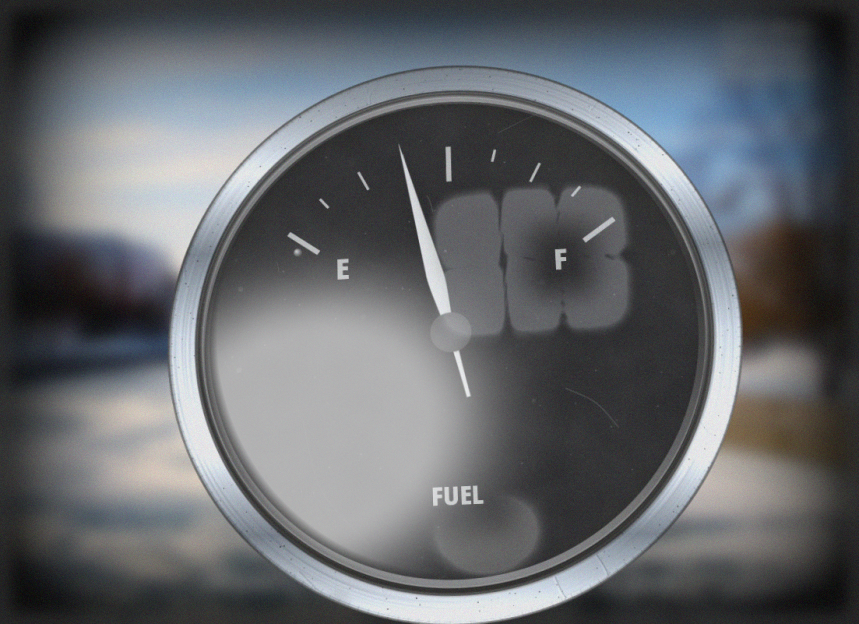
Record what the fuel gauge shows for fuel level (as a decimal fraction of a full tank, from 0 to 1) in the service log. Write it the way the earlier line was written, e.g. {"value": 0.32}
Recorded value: {"value": 0.375}
